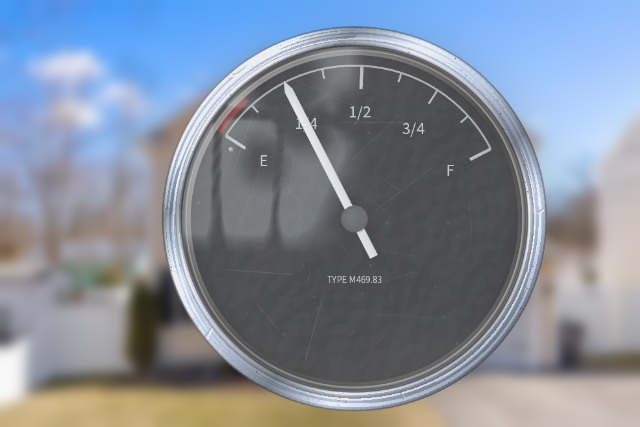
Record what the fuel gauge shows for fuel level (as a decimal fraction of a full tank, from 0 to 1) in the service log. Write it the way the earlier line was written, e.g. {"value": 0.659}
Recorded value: {"value": 0.25}
